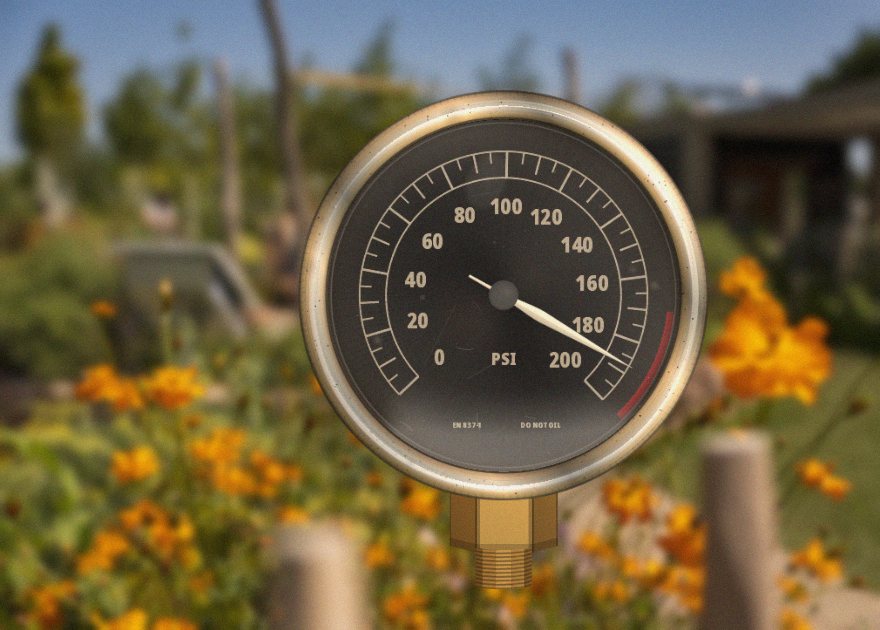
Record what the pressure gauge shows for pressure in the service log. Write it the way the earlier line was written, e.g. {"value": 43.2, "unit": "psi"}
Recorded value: {"value": 187.5, "unit": "psi"}
